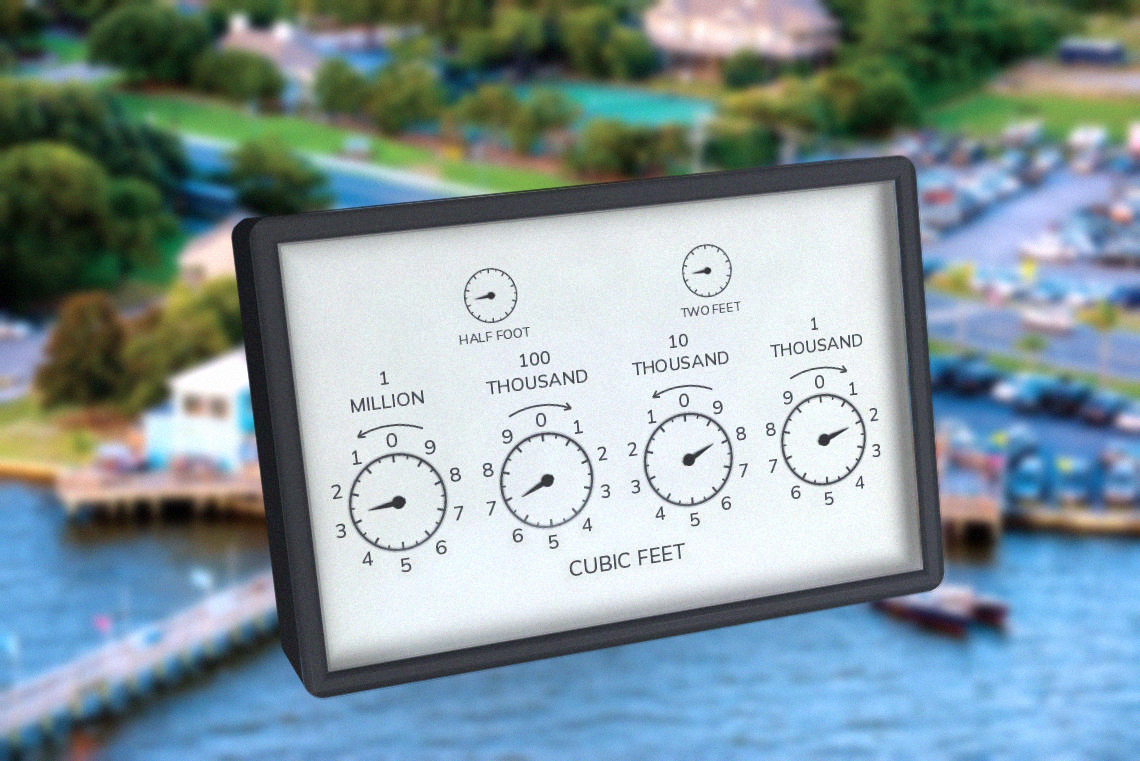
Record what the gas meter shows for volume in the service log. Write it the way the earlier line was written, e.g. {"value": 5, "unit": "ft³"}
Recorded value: {"value": 268200, "unit": "ft³"}
